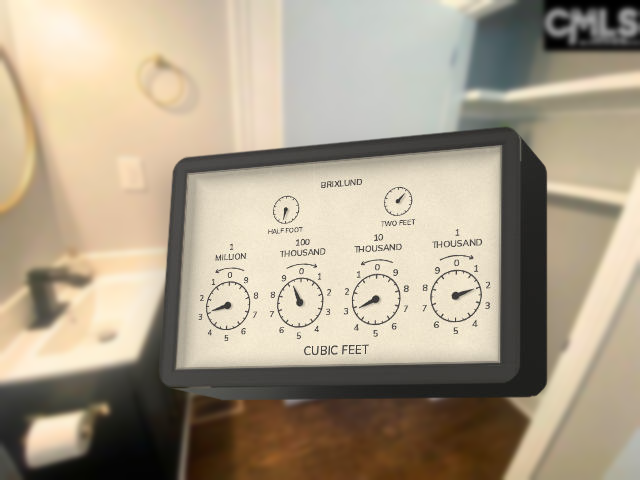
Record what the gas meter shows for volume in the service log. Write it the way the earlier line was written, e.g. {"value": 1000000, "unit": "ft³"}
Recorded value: {"value": 293200, "unit": "ft³"}
